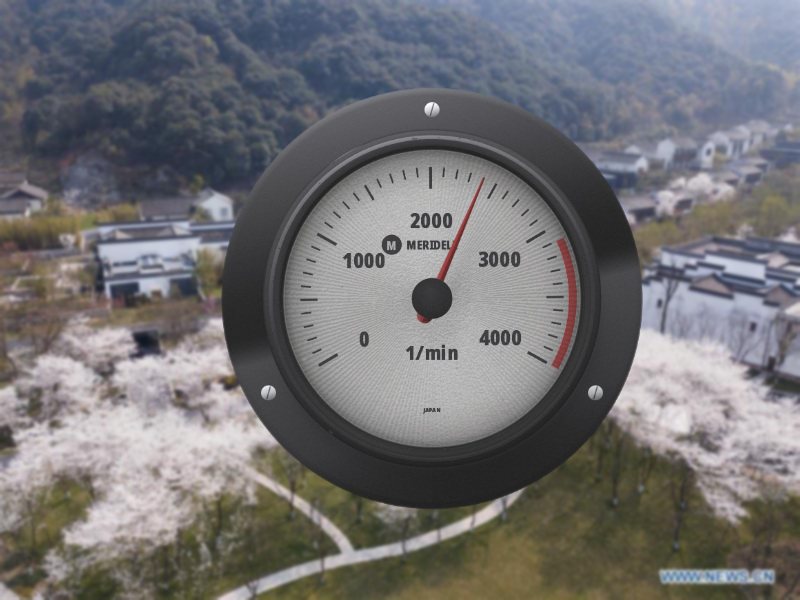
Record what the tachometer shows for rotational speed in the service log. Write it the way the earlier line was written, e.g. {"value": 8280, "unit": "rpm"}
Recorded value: {"value": 2400, "unit": "rpm"}
